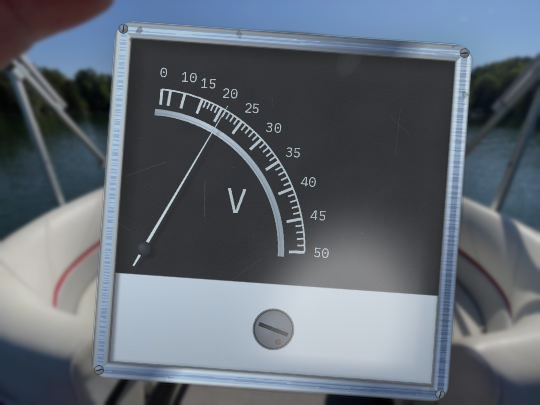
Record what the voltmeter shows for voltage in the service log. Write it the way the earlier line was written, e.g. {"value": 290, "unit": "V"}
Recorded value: {"value": 21, "unit": "V"}
